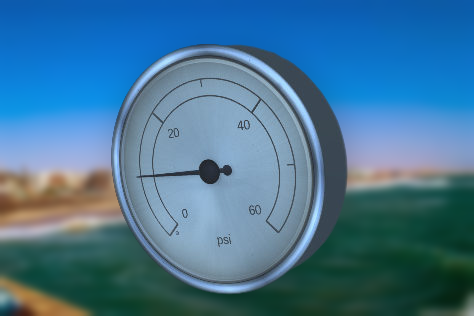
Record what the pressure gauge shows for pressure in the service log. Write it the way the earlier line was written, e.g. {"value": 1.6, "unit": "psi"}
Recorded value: {"value": 10, "unit": "psi"}
